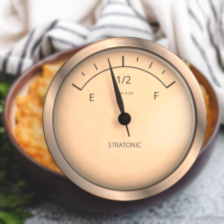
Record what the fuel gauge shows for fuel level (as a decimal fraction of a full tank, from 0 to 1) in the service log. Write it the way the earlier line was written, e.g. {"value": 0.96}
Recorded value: {"value": 0.375}
